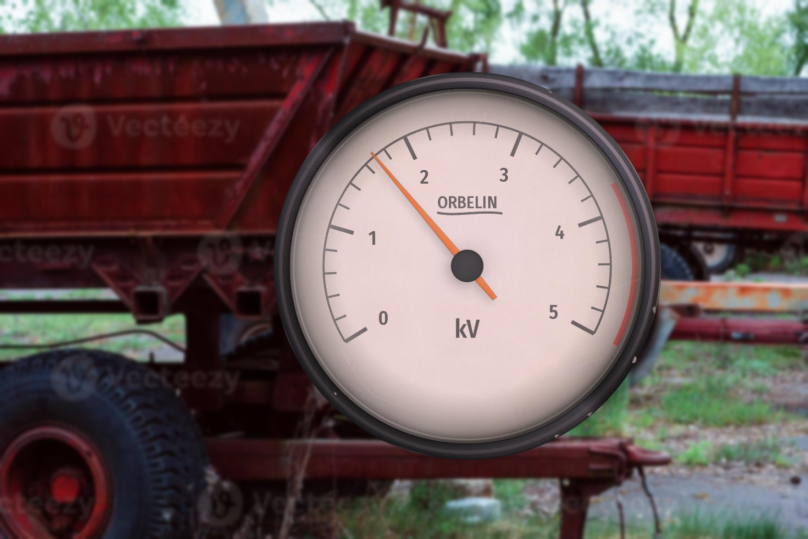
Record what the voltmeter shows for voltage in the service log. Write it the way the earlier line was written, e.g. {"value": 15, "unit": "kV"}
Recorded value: {"value": 1.7, "unit": "kV"}
